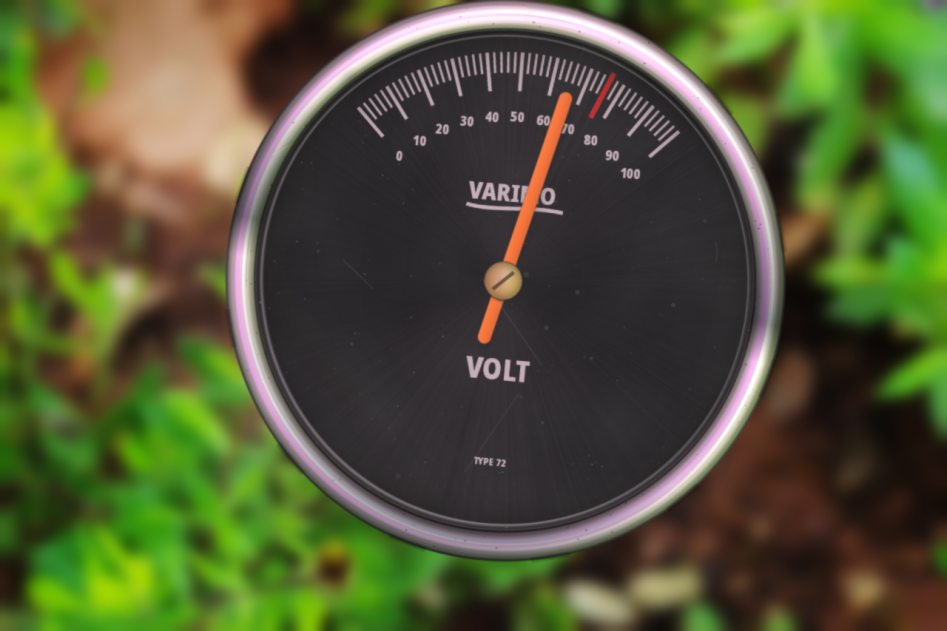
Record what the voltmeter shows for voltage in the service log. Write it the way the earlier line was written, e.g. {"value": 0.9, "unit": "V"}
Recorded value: {"value": 66, "unit": "V"}
